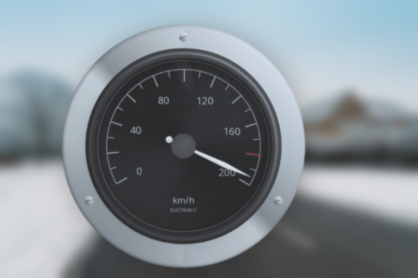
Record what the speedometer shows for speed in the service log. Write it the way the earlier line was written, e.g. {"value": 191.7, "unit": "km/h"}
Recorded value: {"value": 195, "unit": "km/h"}
